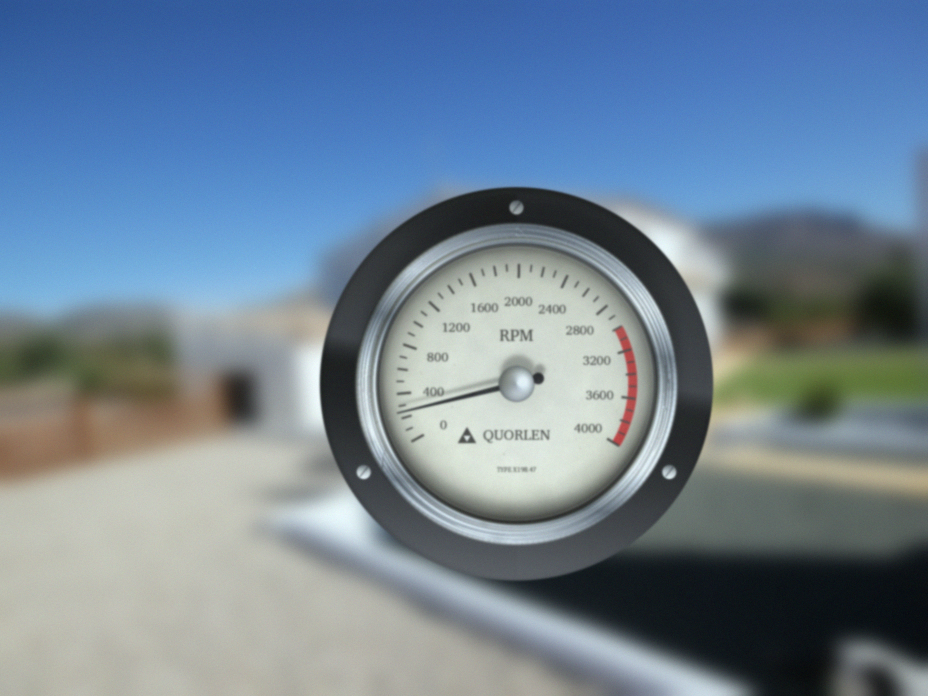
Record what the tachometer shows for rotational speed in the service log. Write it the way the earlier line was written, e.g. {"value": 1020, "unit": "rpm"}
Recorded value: {"value": 250, "unit": "rpm"}
